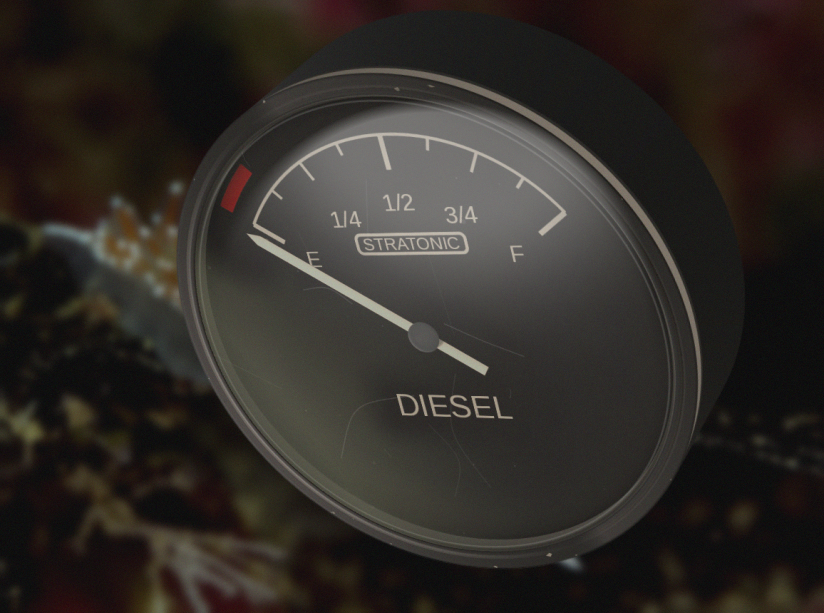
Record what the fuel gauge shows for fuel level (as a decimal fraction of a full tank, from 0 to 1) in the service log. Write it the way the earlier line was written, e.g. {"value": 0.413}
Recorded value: {"value": 0}
